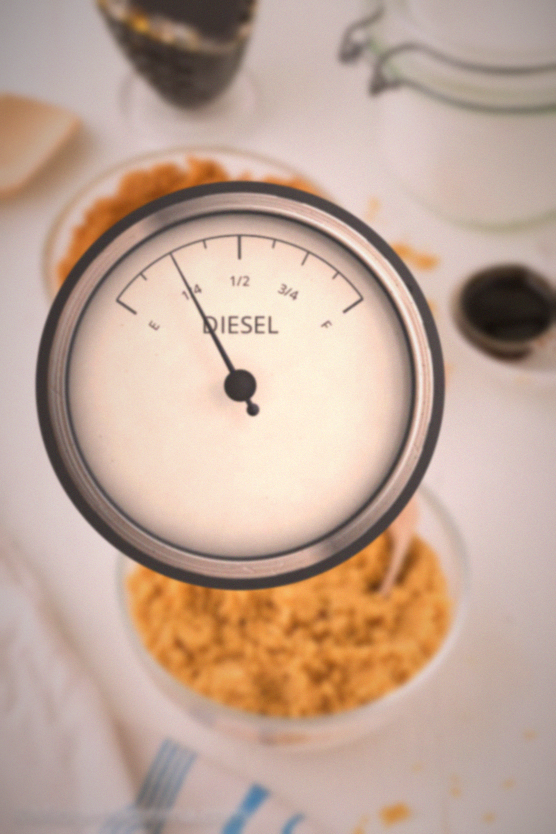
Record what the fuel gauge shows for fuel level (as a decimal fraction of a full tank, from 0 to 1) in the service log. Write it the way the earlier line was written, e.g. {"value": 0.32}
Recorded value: {"value": 0.25}
